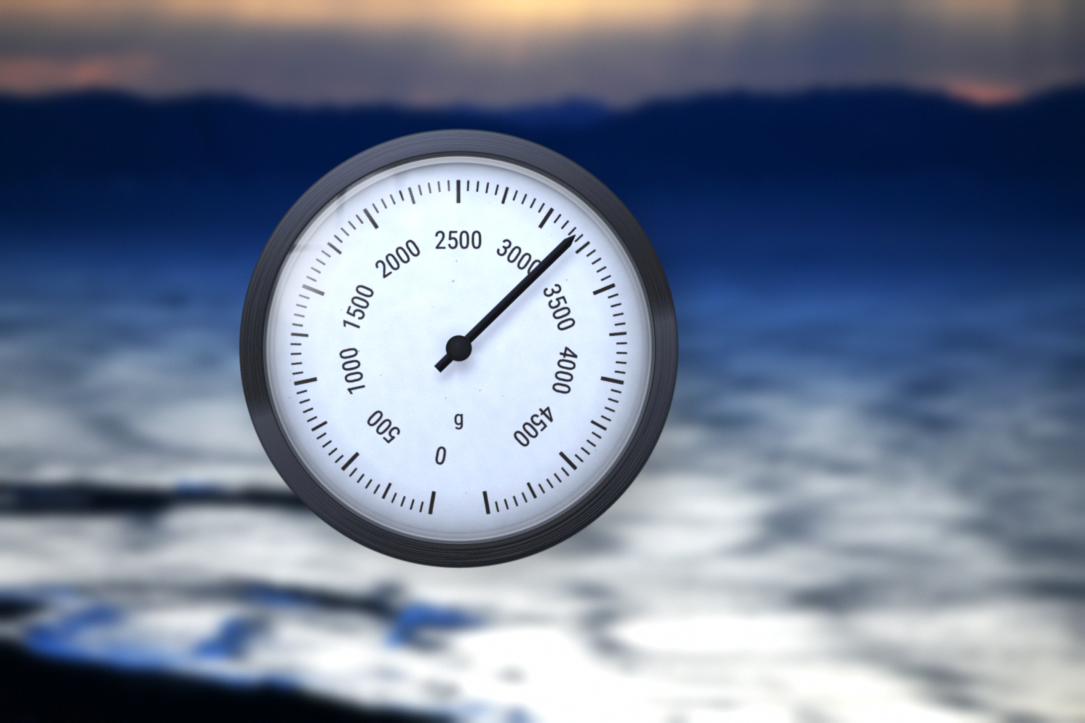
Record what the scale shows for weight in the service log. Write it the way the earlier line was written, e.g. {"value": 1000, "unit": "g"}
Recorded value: {"value": 3175, "unit": "g"}
